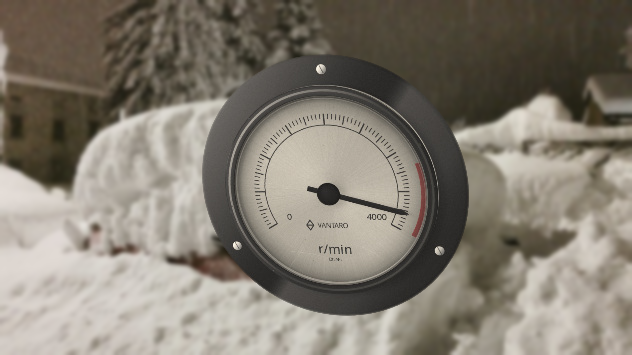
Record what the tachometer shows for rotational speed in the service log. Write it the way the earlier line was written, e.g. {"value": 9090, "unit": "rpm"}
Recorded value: {"value": 3750, "unit": "rpm"}
